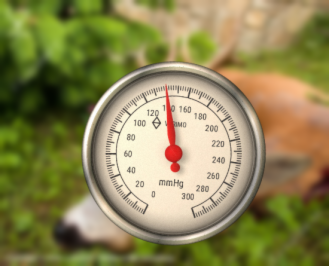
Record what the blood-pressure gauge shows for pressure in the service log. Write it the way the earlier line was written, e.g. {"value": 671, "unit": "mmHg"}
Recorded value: {"value": 140, "unit": "mmHg"}
